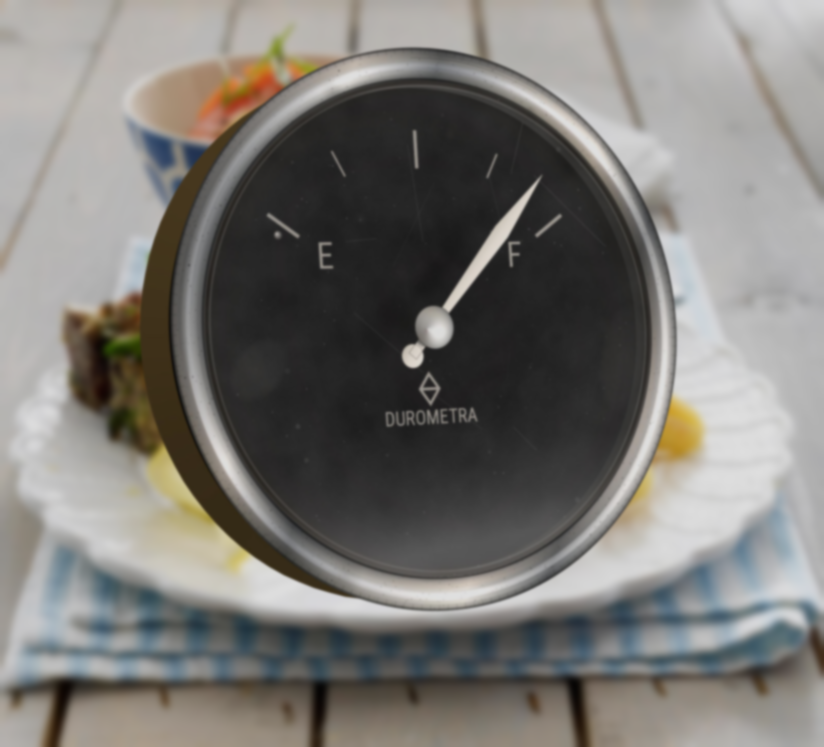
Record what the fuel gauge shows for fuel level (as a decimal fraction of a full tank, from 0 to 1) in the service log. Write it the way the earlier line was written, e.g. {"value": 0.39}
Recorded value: {"value": 0.875}
